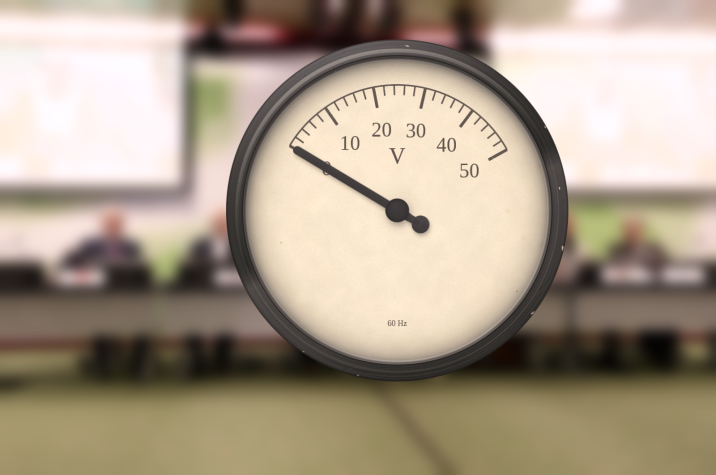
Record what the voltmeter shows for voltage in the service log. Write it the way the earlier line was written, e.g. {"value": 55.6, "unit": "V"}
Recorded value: {"value": 0, "unit": "V"}
